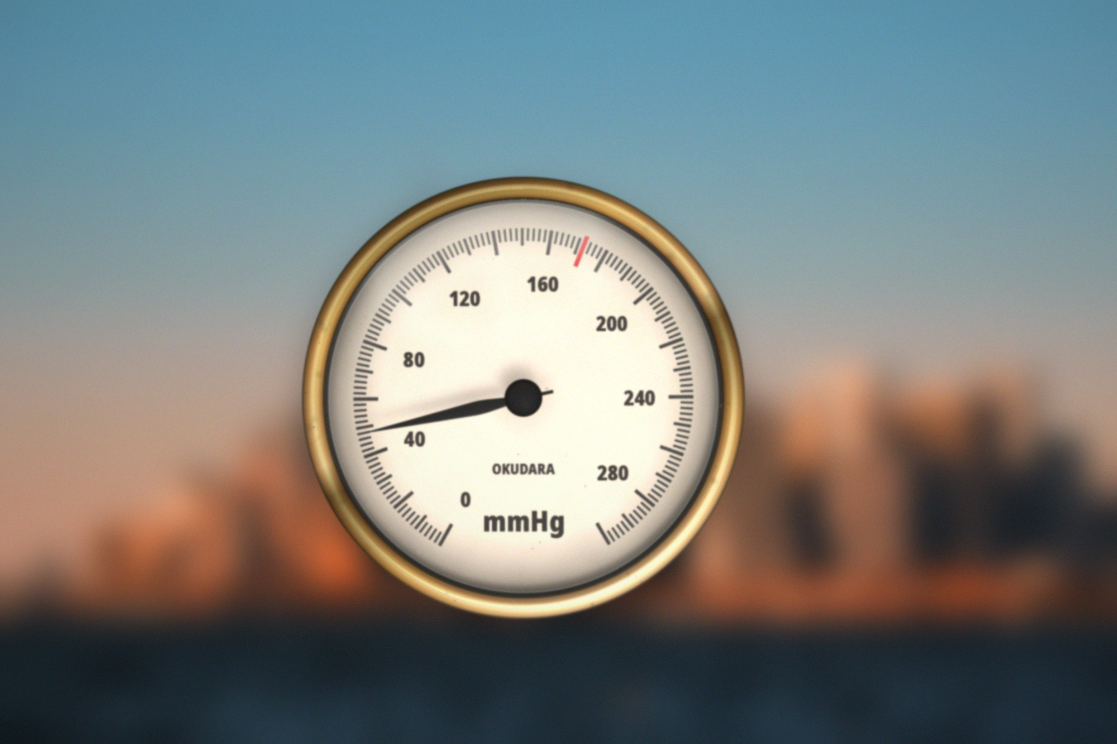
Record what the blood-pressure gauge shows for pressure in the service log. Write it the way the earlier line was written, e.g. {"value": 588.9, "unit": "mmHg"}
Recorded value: {"value": 48, "unit": "mmHg"}
